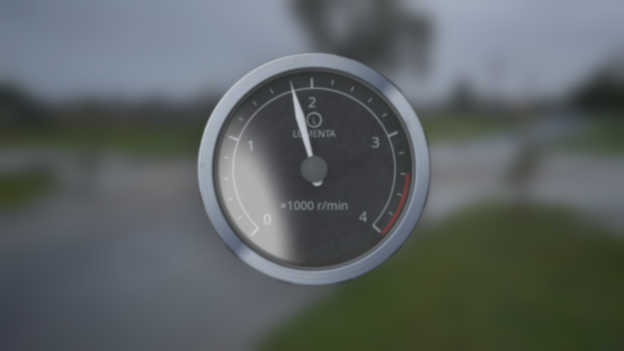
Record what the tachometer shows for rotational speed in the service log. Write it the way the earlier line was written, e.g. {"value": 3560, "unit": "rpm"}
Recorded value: {"value": 1800, "unit": "rpm"}
